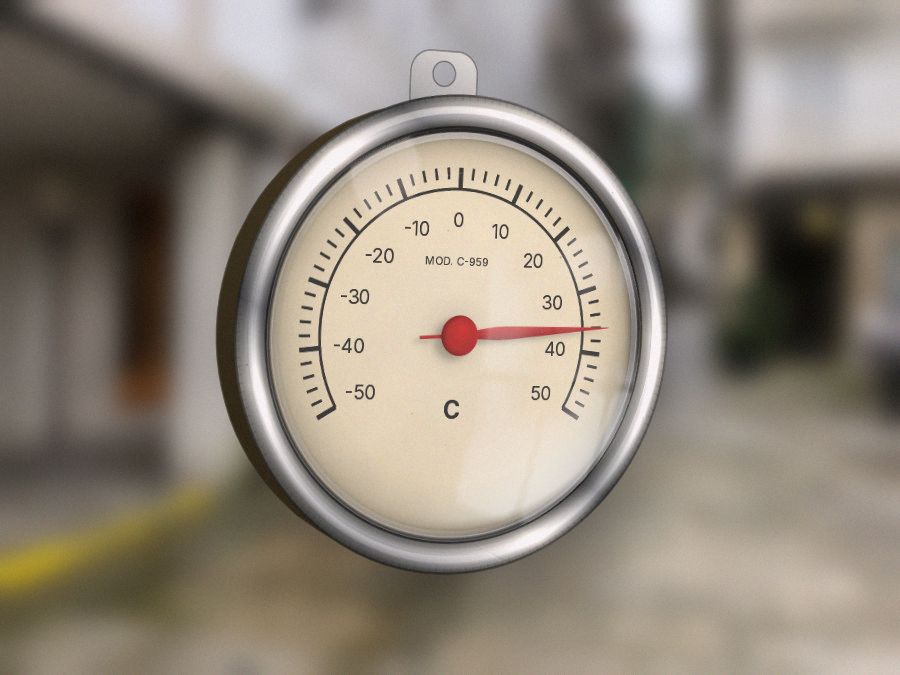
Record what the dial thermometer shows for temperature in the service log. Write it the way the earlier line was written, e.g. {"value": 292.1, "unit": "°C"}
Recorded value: {"value": 36, "unit": "°C"}
